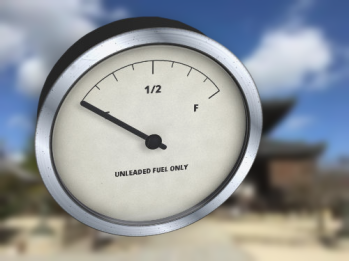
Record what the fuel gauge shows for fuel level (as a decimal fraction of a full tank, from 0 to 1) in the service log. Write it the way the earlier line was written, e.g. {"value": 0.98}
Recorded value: {"value": 0}
